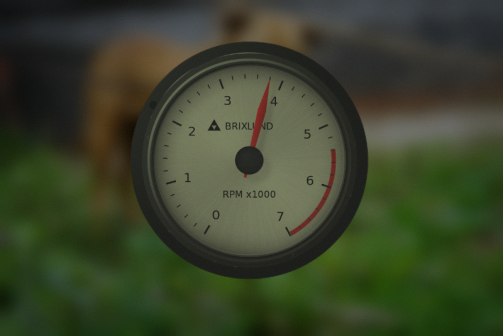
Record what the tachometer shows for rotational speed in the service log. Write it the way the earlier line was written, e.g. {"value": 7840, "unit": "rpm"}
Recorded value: {"value": 3800, "unit": "rpm"}
